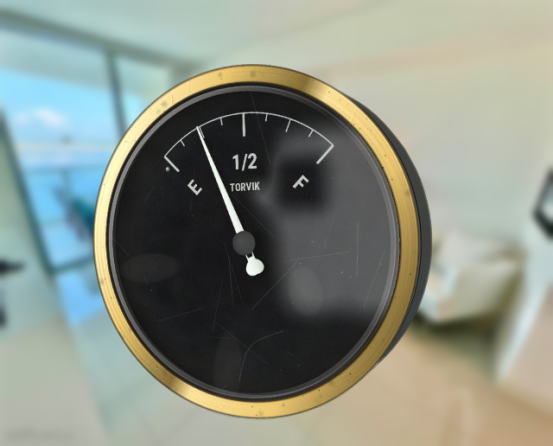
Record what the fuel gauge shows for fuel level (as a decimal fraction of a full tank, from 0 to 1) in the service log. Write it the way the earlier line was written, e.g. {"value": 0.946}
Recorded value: {"value": 0.25}
